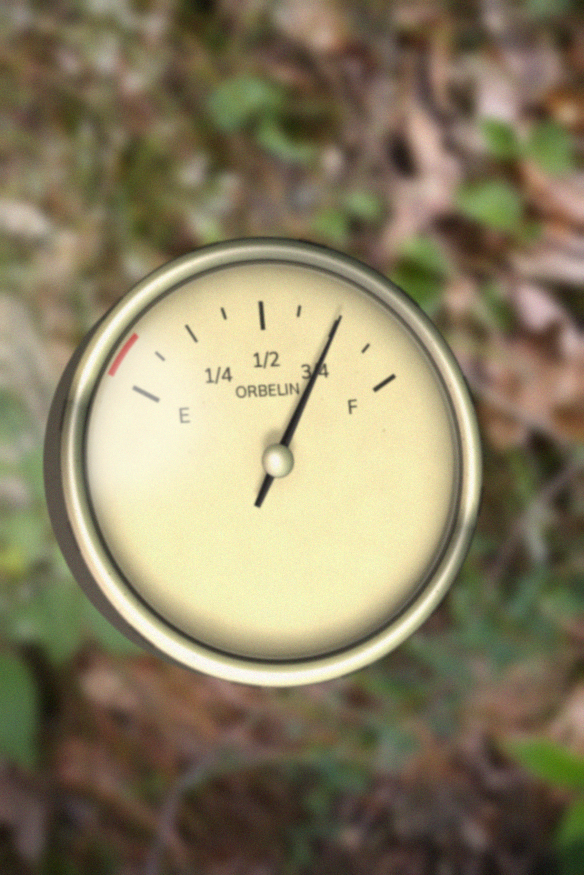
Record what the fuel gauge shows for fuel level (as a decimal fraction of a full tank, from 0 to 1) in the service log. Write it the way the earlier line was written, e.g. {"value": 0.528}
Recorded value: {"value": 0.75}
